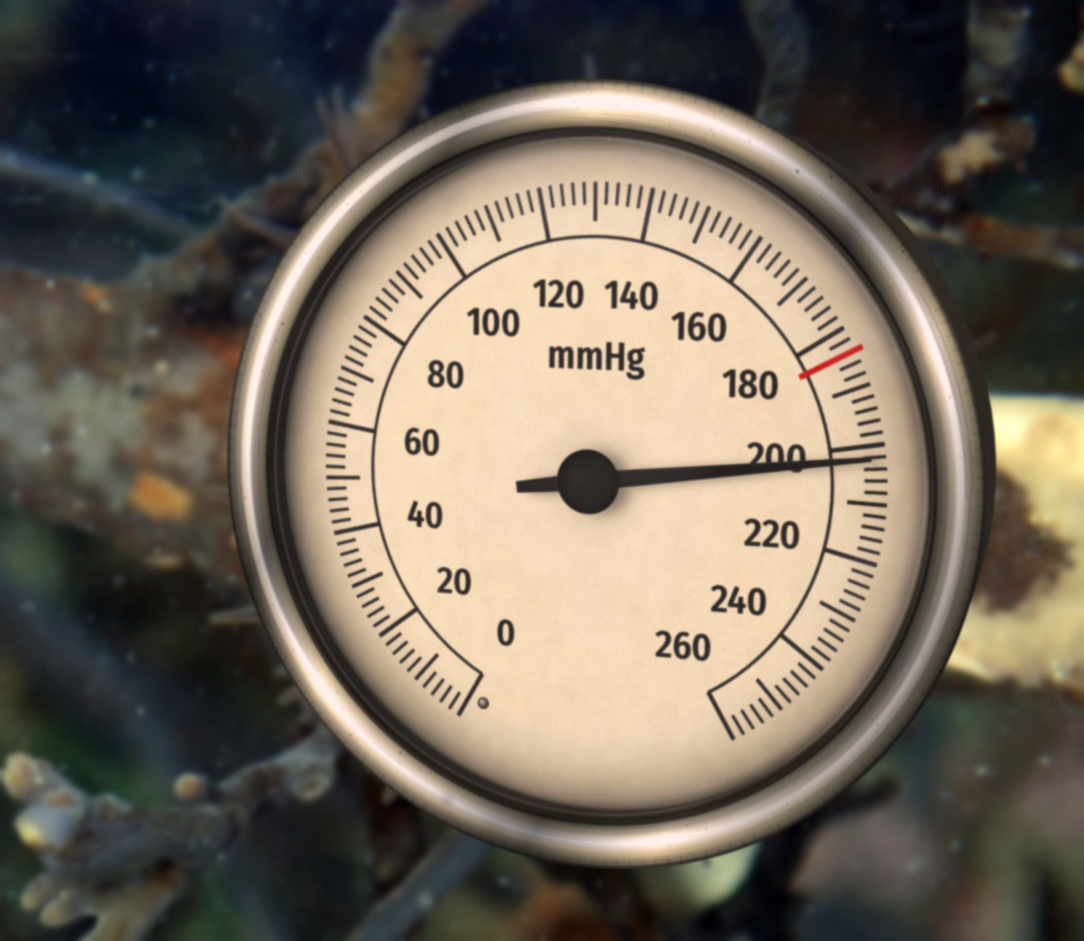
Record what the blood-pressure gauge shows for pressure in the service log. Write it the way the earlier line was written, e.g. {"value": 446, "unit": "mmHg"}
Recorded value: {"value": 202, "unit": "mmHg"}
